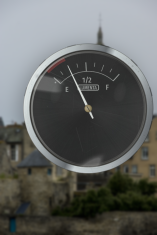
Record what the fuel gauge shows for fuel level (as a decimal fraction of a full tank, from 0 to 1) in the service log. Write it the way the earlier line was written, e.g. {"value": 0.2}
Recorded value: {"value": 0.25}
